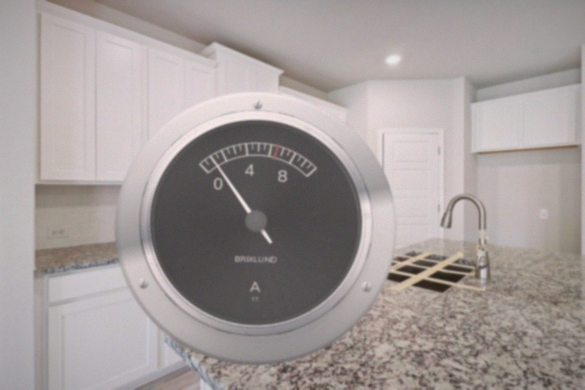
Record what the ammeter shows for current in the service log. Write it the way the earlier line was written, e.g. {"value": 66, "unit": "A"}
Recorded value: {"value": 1, "unit": "A"}
